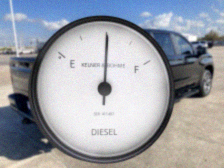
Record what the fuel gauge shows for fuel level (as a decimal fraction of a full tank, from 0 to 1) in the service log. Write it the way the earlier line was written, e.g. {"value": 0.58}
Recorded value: {"value": 0.5}
